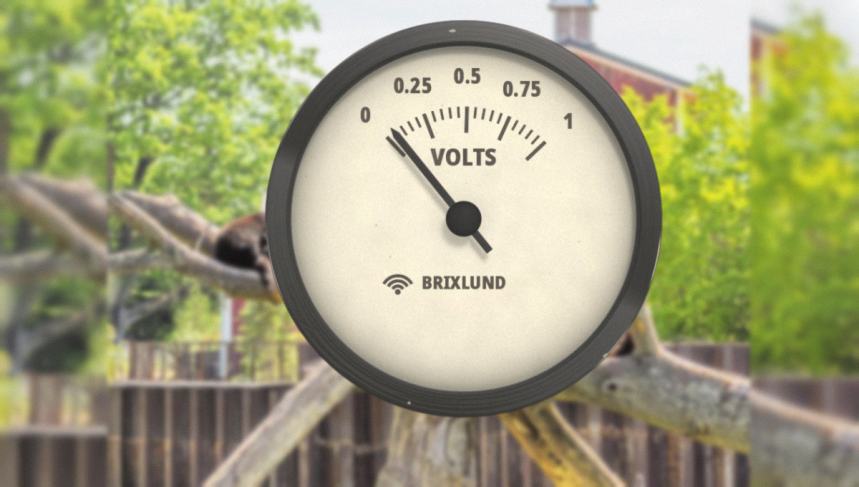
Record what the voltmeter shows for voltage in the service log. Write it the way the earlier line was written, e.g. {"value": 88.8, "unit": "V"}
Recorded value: {"value": 0.05, "unit": "V"}
